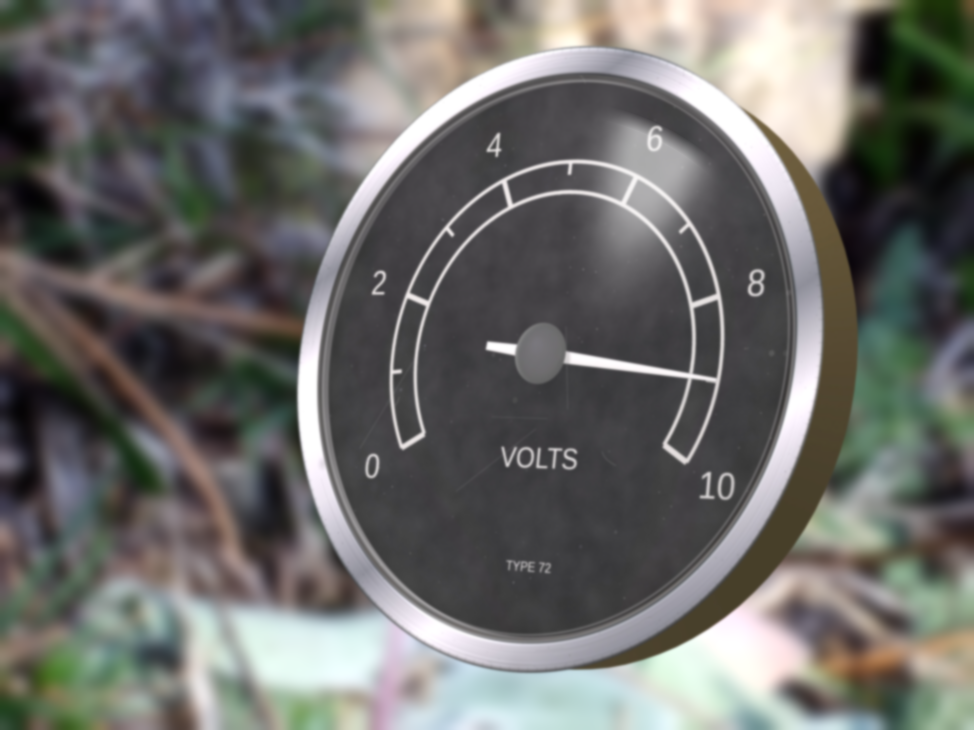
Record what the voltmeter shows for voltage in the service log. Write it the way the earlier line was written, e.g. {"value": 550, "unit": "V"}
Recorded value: {"value": 9, "unit": "V"}
